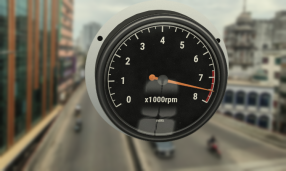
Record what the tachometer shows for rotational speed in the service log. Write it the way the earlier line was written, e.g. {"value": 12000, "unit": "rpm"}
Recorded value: {"value": 7500, "unit": "rpm"}
